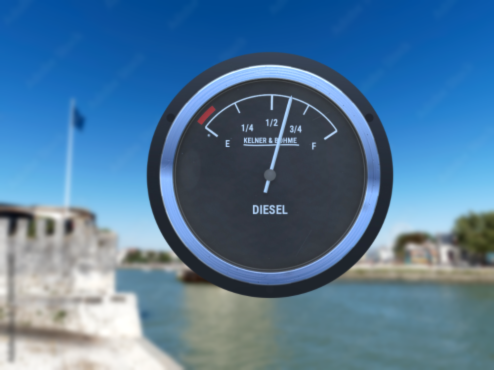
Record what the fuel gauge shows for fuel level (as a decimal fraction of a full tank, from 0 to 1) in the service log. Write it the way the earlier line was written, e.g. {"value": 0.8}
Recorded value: {"value": 0.625}
